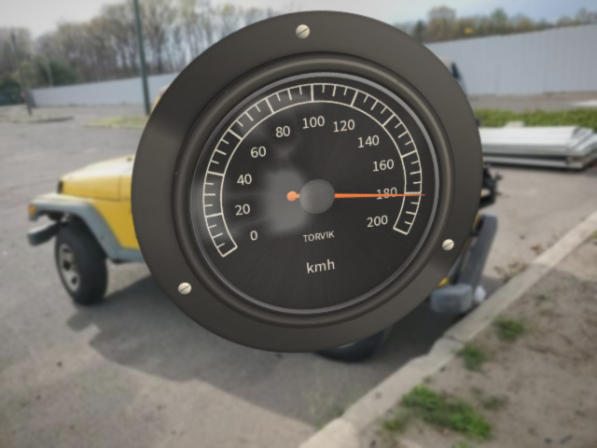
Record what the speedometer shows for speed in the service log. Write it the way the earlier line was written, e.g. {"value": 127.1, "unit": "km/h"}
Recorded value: {"value": 180, "unit": "km/h"}
